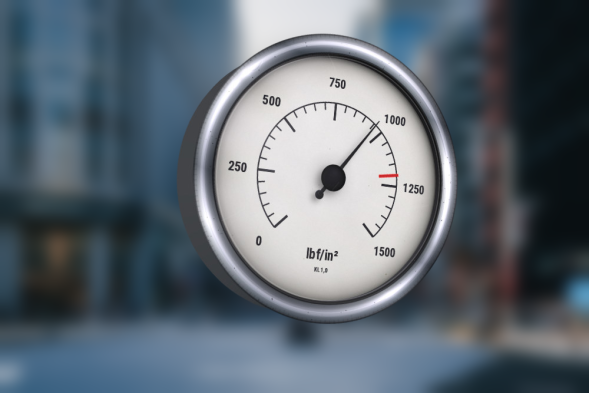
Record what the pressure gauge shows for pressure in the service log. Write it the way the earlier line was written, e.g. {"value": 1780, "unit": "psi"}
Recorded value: {"value": 950, "unit": "psi"}
